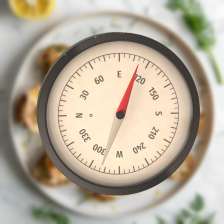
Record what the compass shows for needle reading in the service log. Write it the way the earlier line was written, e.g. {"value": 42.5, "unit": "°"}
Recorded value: {"value": 110, "unit": "°"}
